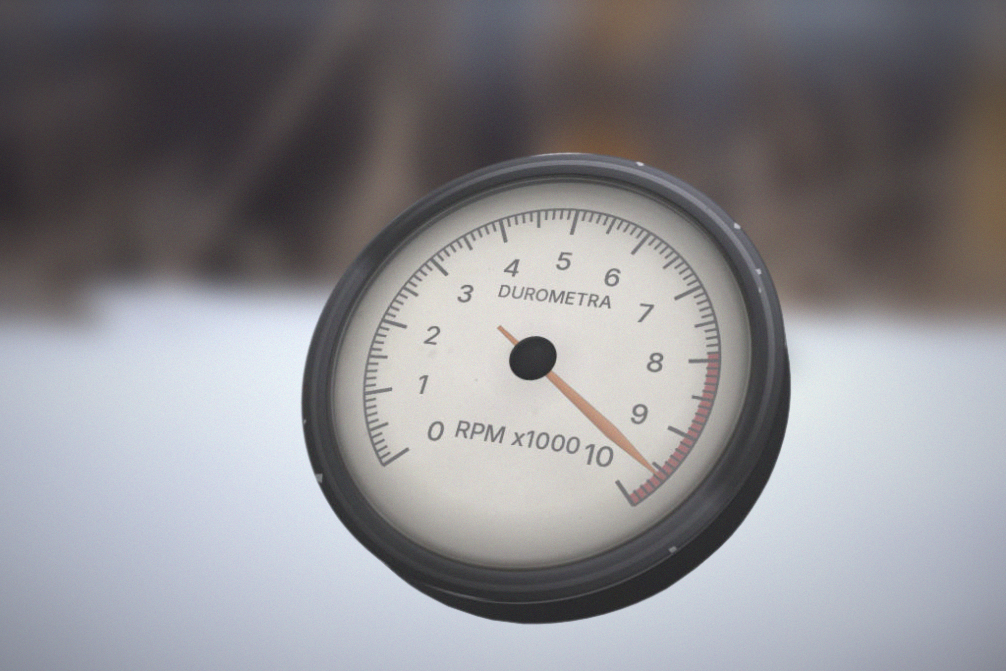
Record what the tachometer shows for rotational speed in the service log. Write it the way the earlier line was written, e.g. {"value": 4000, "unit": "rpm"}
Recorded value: {"value": 9600, "unit": "rpm"}
